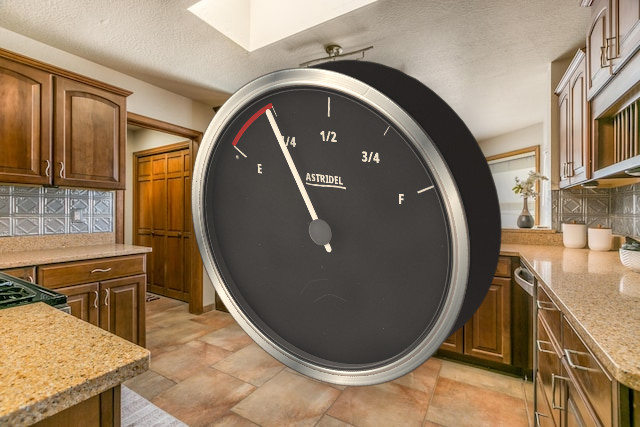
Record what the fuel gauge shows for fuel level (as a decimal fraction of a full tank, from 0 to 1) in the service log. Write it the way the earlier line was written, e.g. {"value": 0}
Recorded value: {"value": 0.25}
